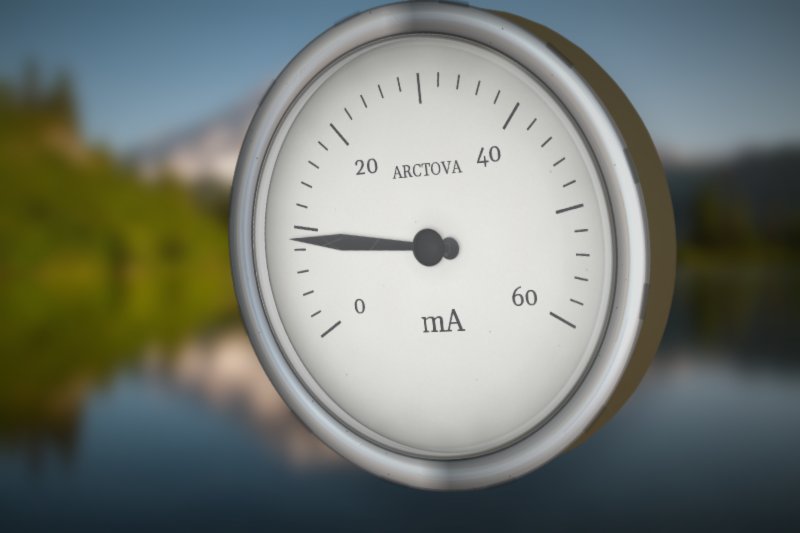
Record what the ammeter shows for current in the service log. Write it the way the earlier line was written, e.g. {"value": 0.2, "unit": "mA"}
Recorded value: {"value": 9, "unit": "mA"}
